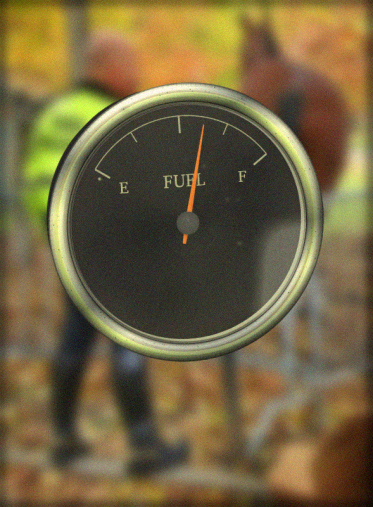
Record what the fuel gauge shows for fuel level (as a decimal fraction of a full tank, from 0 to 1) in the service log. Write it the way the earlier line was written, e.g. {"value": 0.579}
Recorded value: {"value": 0.625}
